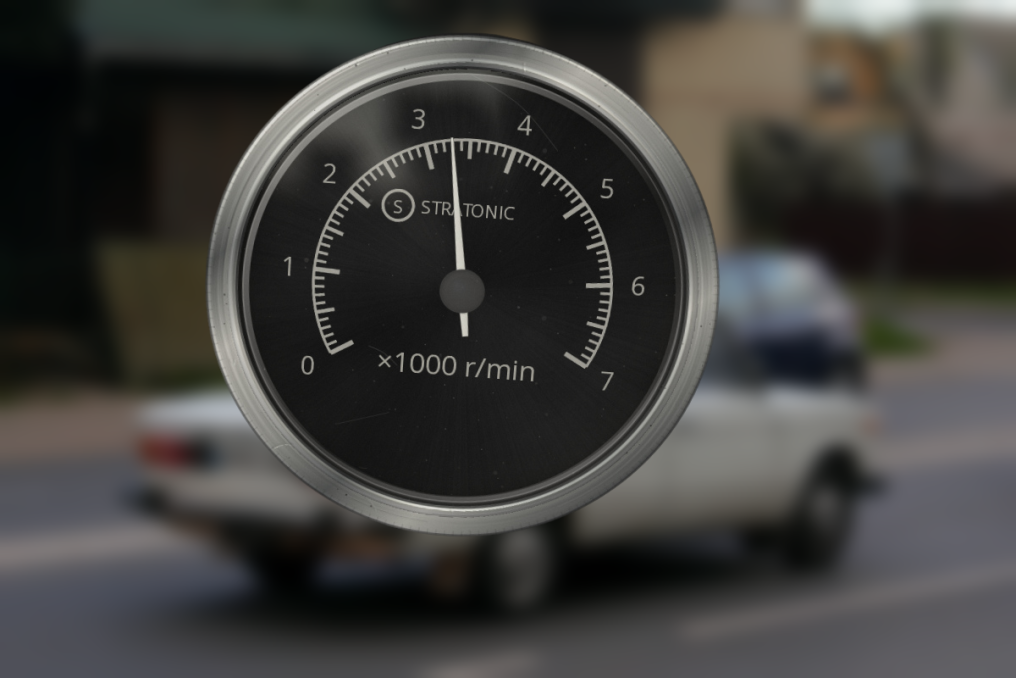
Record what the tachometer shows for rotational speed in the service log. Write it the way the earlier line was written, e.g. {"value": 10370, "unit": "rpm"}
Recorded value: {"value": 3300, "unit": "rpm"}
